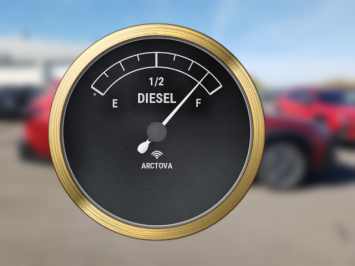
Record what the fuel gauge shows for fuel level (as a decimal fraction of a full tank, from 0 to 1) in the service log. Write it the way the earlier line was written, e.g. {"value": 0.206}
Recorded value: {"value": 0.875}
